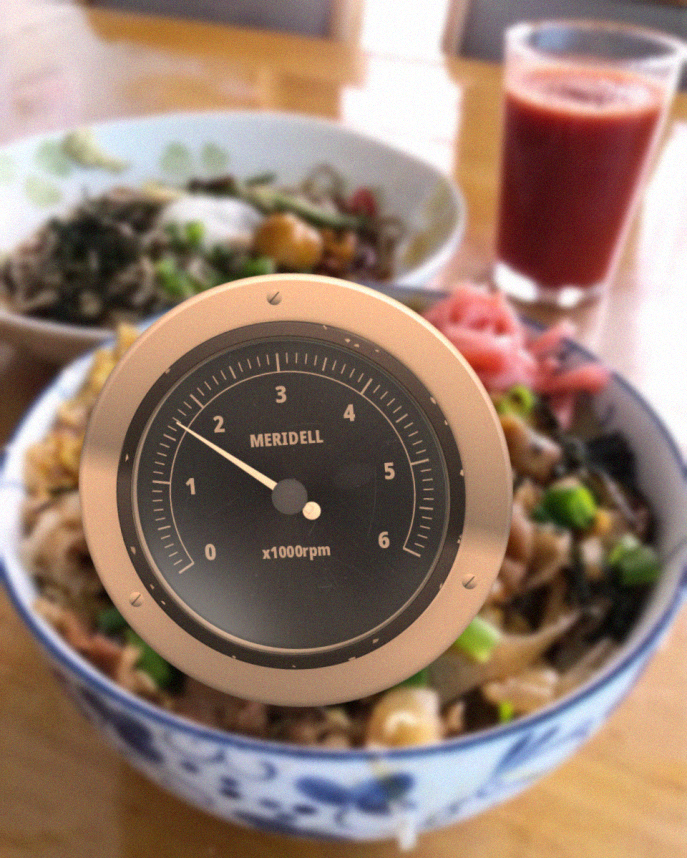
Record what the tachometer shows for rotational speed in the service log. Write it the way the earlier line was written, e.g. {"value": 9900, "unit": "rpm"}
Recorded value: {"value": 1700, "unit": "rpm"}
